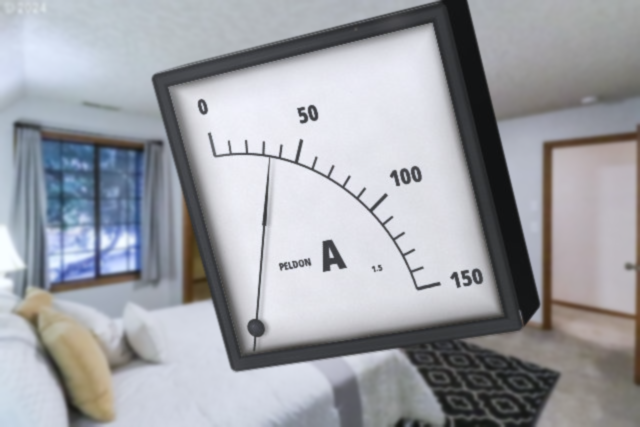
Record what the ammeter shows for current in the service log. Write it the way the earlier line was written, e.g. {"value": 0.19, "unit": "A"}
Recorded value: {"value": 35, "unit": "A"}
